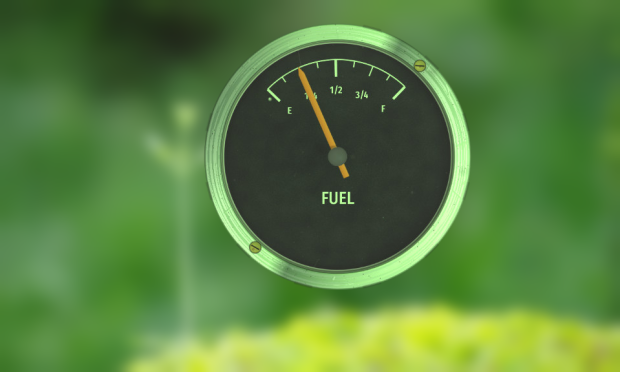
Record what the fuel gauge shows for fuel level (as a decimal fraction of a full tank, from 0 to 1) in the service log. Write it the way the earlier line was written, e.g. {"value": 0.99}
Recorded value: {"value": 0.25}
